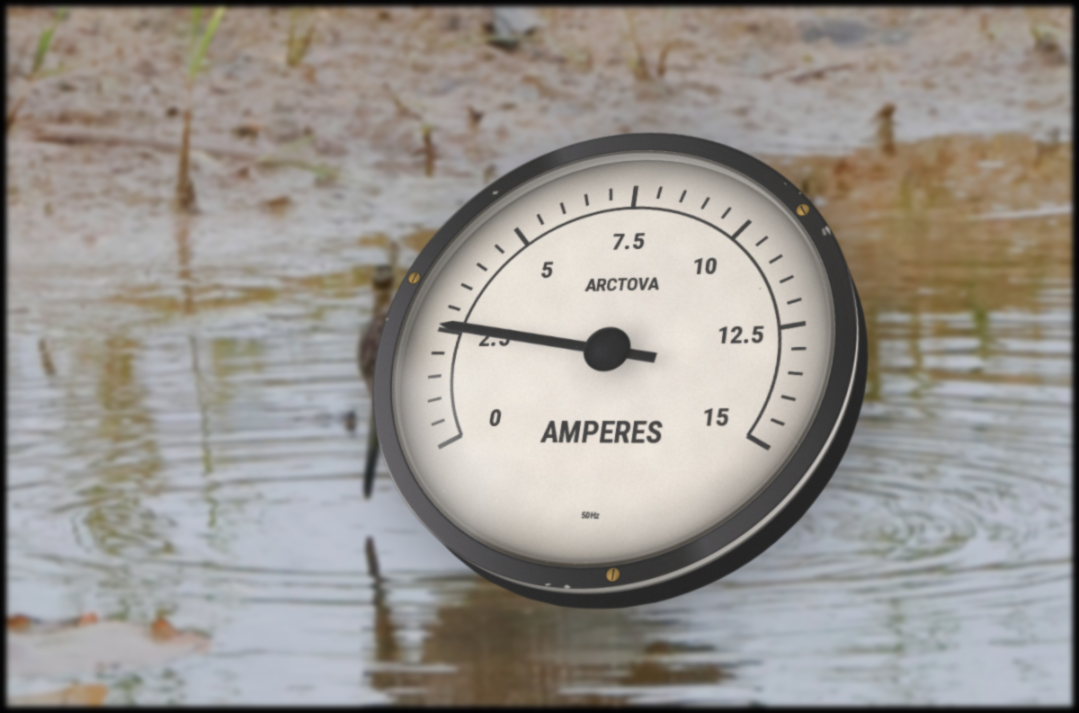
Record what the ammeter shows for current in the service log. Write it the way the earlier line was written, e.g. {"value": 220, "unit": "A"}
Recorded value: {"value": 2.5, "unit": "A"}
